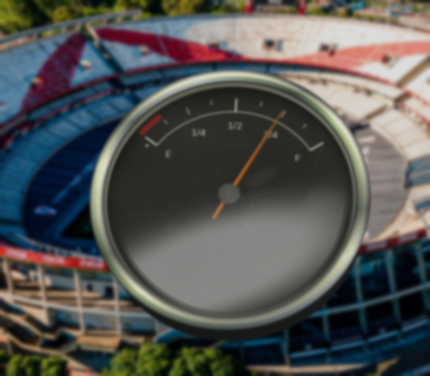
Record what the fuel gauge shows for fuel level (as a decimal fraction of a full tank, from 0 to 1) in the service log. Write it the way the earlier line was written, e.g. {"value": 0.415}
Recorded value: {"value": 0.75}
